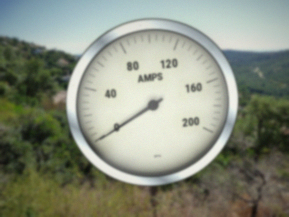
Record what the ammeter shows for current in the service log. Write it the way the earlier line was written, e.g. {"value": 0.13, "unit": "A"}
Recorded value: {"value": 0, "unit": "A"}
